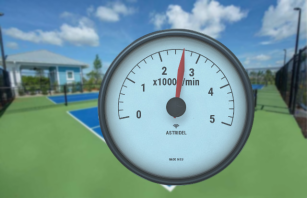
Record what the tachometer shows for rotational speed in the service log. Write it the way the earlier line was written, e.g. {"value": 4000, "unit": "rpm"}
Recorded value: {"value": 2600, "unit": "rpm"}
